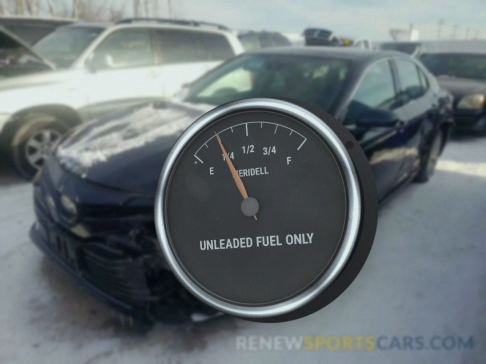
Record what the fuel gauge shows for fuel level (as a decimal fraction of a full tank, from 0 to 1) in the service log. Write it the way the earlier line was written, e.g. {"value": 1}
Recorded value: {"value": 0.25}
